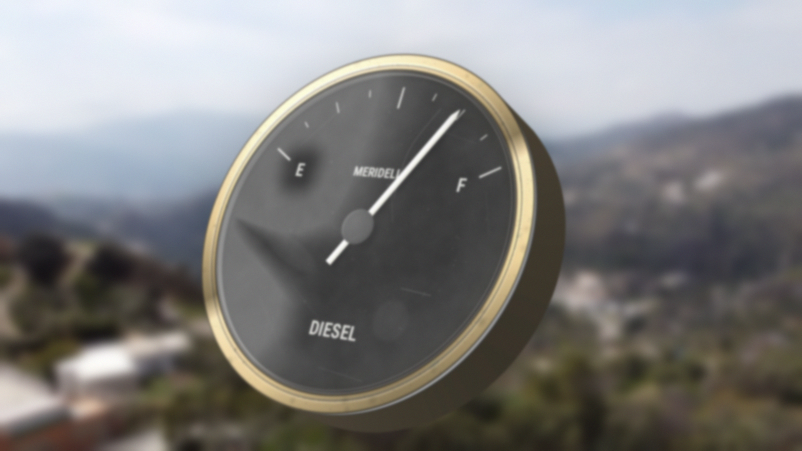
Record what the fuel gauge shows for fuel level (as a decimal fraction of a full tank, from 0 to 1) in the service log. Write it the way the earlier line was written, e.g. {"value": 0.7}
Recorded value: {"value": 0.75}
